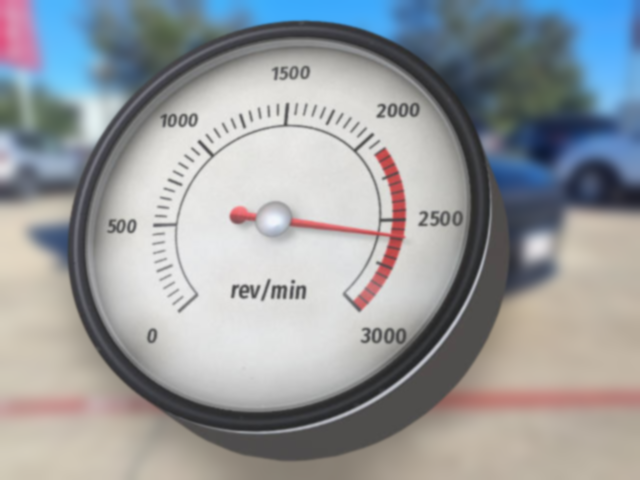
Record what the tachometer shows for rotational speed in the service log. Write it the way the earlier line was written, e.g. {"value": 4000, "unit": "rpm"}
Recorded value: {"value": 2600, "unit": "rpm"}
